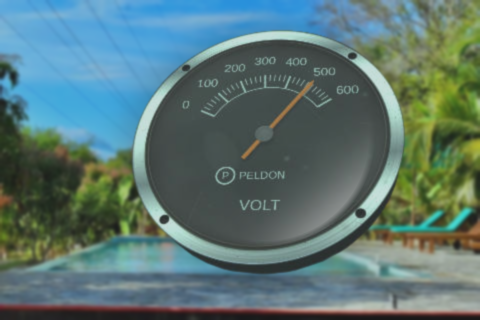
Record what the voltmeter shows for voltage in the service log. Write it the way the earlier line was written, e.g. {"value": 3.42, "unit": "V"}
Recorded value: {"value": 500, "unit": "V"}
